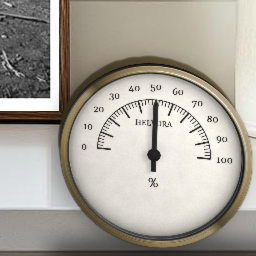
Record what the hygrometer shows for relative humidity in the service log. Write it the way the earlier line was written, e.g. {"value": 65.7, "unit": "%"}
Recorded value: {"value": 50, "unit": "%"}
